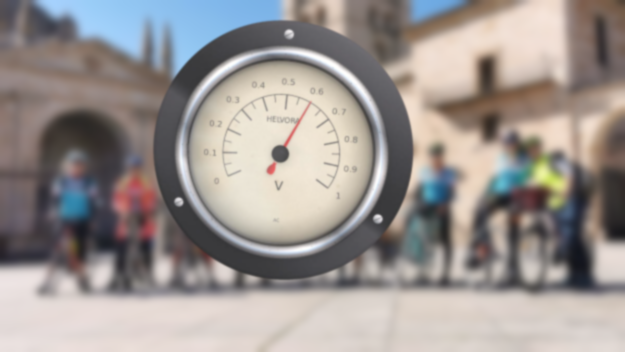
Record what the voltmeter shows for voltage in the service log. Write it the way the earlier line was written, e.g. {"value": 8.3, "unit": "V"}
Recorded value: {"value": 0.6, "unit": "V"}
